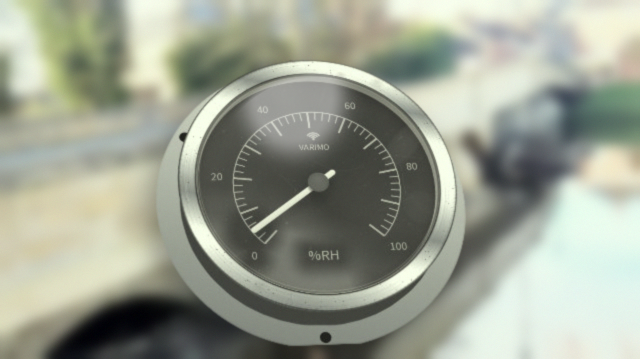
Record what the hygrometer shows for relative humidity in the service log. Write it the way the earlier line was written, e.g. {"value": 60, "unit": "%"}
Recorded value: {"value": 4, "unit": "%"}
